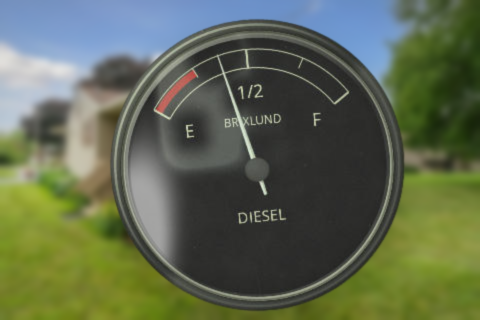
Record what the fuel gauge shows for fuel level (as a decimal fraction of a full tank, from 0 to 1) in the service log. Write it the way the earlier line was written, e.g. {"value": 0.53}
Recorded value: {"value": 0.375}
